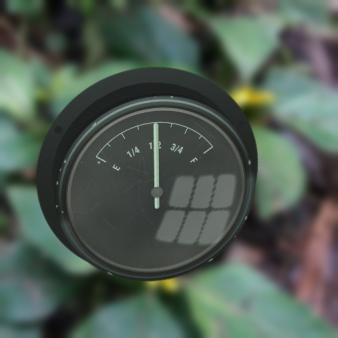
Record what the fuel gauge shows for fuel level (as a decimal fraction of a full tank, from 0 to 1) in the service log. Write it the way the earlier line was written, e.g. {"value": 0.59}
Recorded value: {"value": 0.5}
